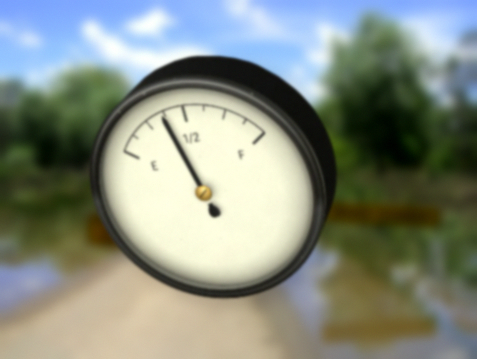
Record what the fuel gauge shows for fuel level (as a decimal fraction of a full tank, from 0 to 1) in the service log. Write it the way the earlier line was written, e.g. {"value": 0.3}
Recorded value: {"value": 0.375}
